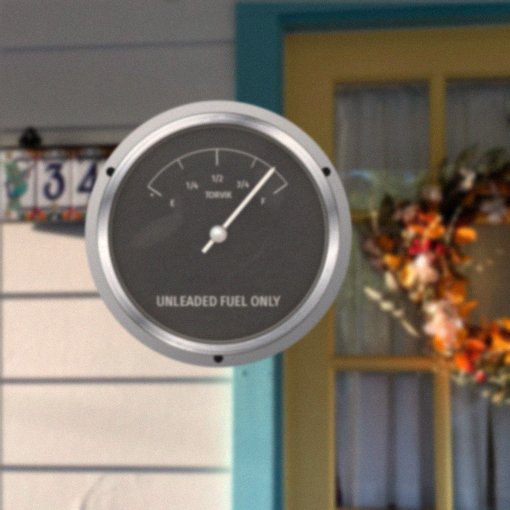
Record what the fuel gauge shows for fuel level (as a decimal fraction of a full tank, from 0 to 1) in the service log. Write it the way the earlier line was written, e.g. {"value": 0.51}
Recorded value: {"value": 0.875}
